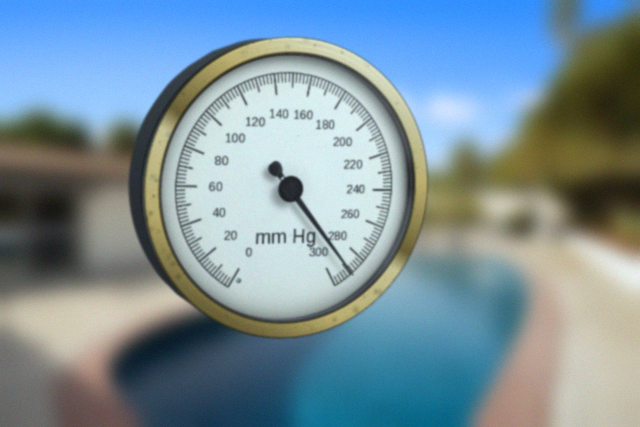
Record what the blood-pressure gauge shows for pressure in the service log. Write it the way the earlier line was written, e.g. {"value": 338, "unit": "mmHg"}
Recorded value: {"value": 290, "unit": "mmHg"}
